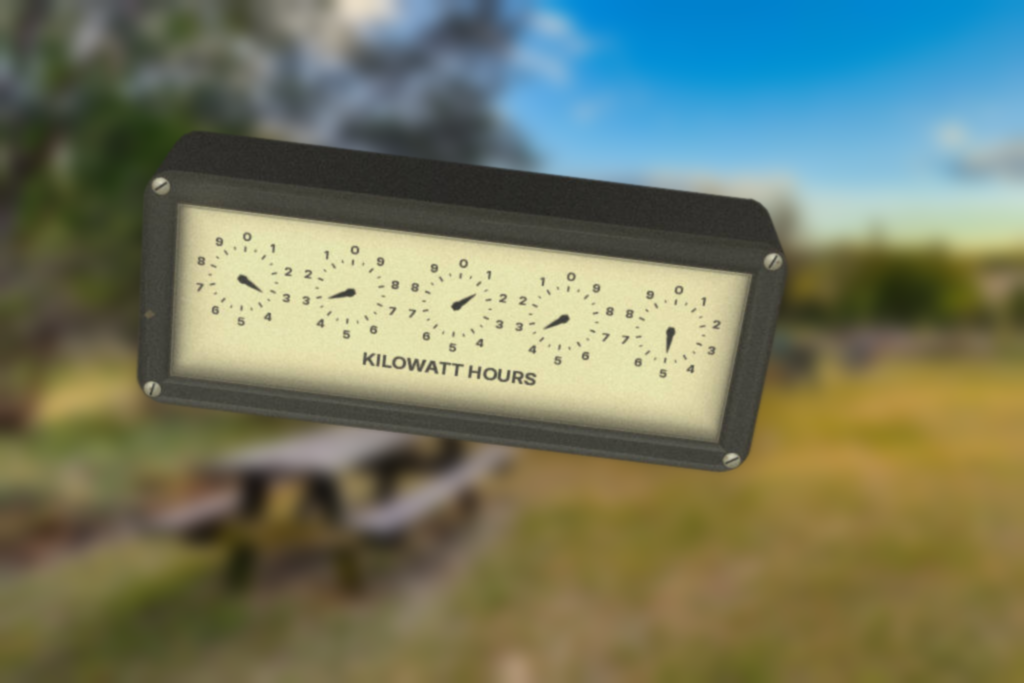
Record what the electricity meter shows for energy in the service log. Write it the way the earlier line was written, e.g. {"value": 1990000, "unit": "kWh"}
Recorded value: {"value": 33135, "unit": "kWh"}
